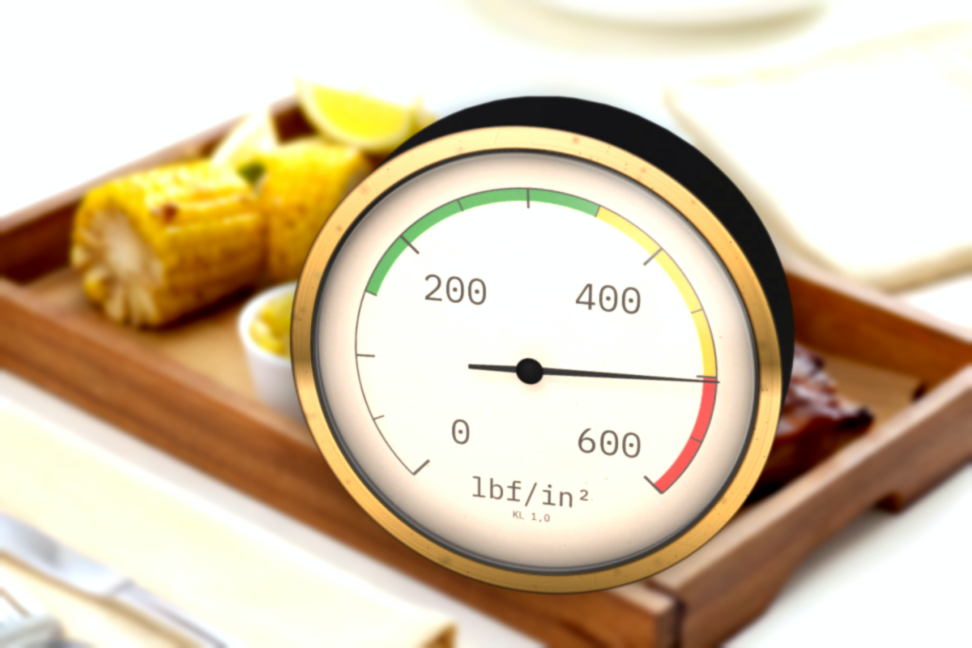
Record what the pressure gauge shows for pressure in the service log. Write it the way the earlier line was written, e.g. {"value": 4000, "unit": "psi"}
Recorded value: {"value": 500, "unit": "psi"}
